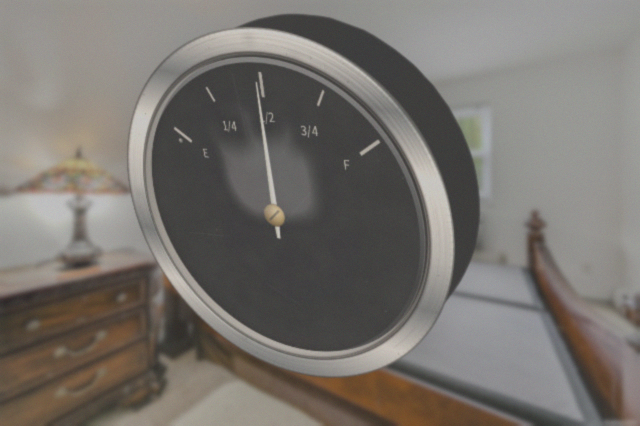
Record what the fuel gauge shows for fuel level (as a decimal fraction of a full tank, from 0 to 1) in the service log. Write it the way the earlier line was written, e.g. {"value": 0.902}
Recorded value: {"value": 0.5}
